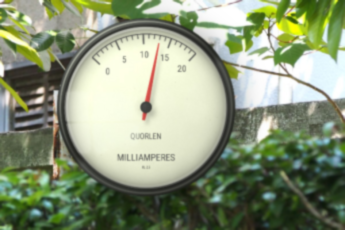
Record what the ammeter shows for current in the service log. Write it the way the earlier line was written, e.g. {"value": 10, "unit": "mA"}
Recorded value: {"value": 13, "unit": "mA"}
